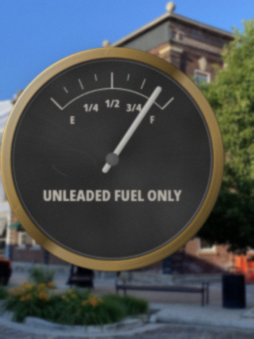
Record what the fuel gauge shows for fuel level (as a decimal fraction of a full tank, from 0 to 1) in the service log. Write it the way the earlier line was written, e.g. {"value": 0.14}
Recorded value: {"value": 0.875}
